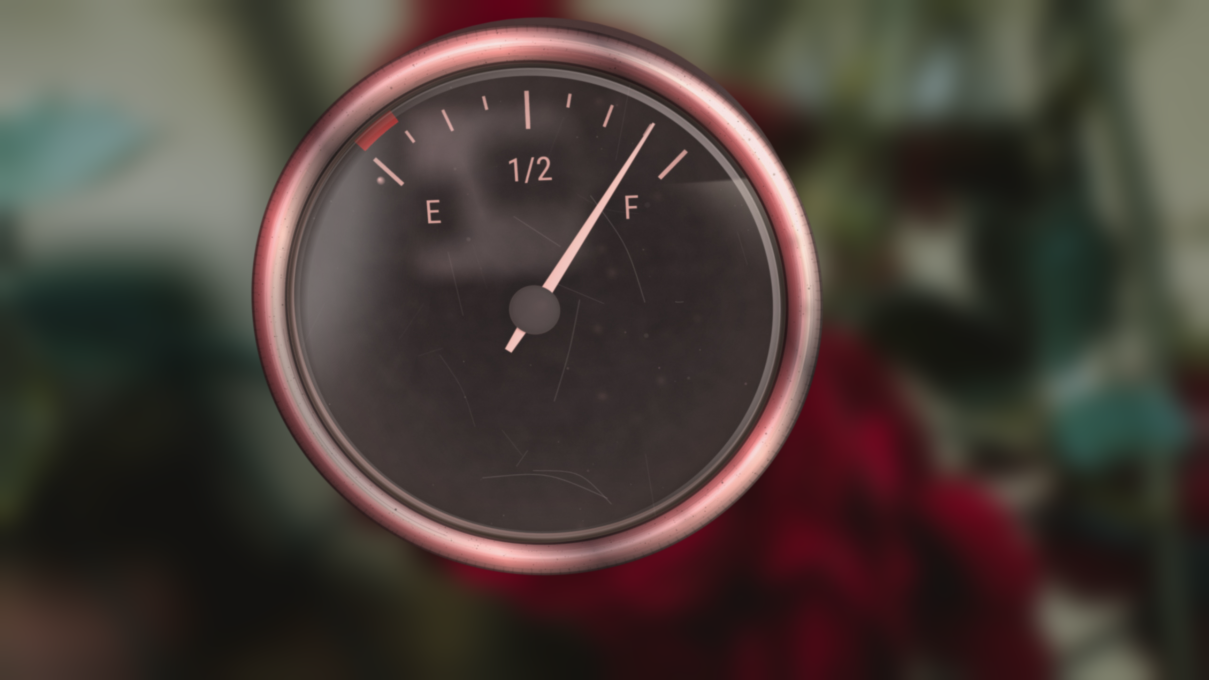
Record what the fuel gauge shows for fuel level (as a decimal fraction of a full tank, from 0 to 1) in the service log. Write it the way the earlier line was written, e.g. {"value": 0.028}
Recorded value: {"value": 0.875}
